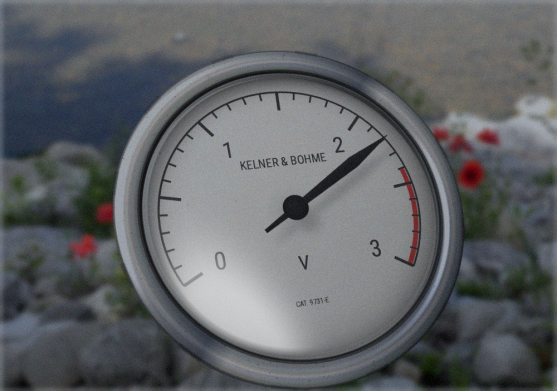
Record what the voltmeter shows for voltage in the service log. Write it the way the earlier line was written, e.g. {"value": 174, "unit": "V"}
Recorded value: {"value": 2.2, "unit": "V"}
